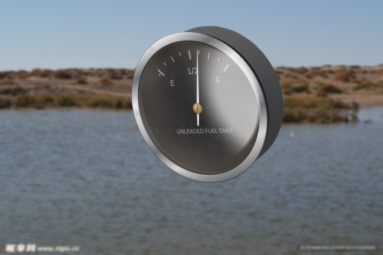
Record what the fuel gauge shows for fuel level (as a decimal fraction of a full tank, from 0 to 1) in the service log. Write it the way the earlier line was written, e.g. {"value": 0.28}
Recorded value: {"value": 0.625}
